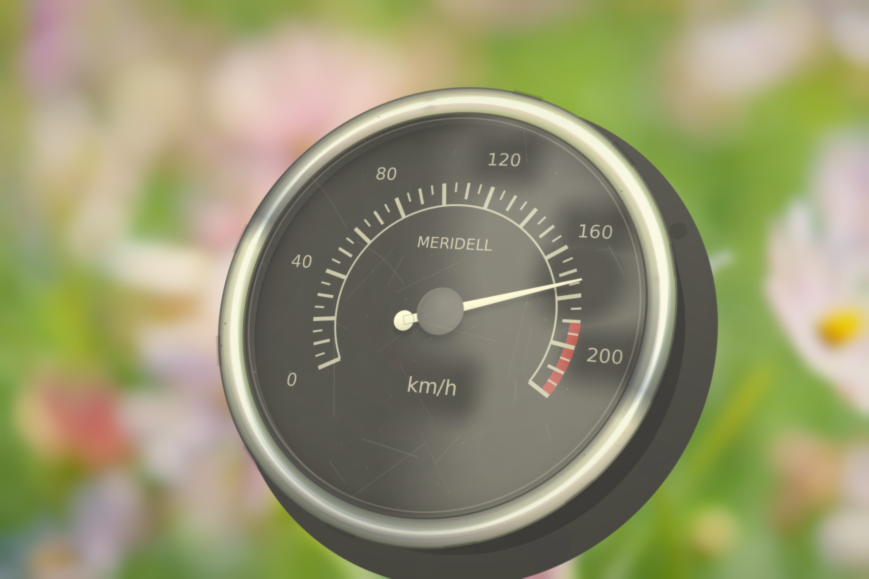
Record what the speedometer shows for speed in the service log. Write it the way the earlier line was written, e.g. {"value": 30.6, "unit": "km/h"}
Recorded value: {"value": 175, "unit": "km/h"}
